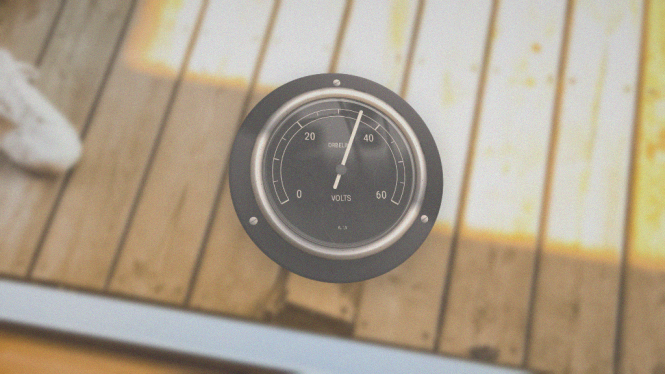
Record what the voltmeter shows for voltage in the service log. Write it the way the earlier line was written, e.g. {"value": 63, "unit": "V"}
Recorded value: {"value": 35, "unit": "V"}
